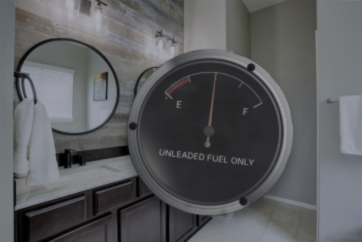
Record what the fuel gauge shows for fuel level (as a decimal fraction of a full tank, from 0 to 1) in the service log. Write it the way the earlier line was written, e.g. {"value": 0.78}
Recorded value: {"value": 0.5}
